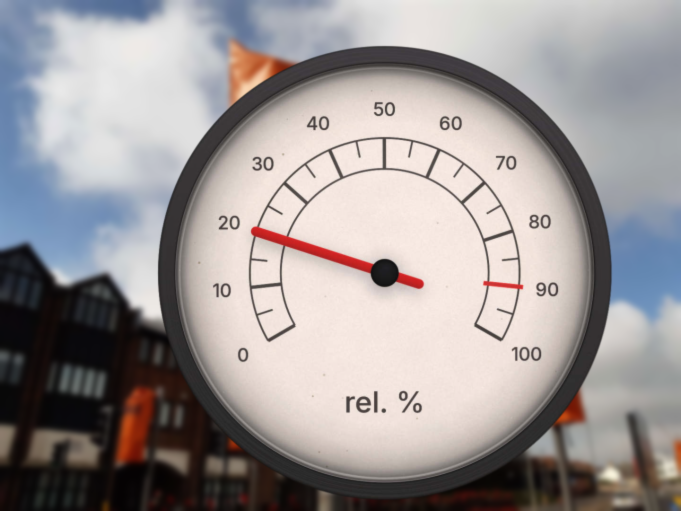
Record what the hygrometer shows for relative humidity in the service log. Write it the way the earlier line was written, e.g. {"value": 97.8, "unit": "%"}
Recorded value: {"value": 20, "unit": "%"}
